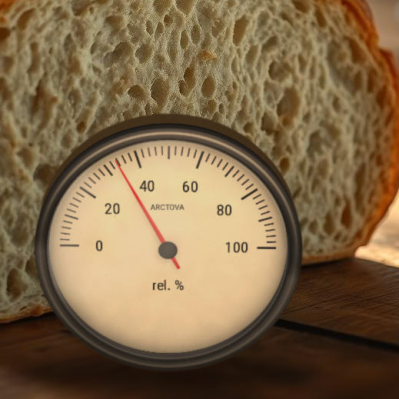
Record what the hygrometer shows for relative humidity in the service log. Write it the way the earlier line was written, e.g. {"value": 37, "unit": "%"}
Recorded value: {"value": 34, "unit": "%"}
